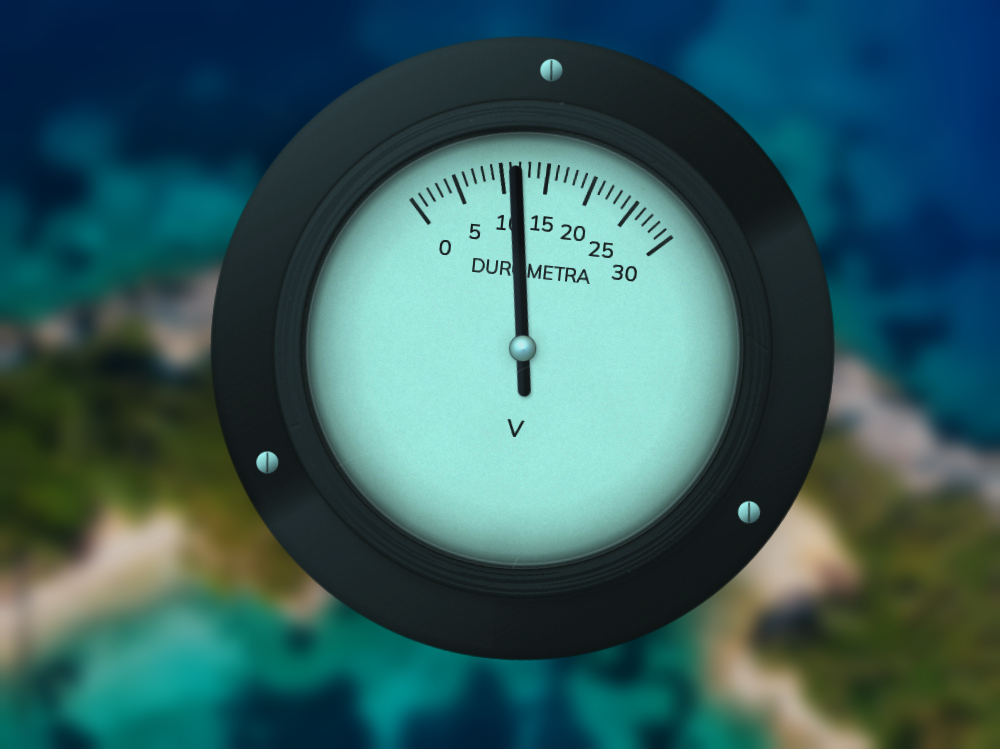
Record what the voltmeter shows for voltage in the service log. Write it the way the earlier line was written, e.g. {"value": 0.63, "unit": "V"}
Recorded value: {"value": 11.5, "unit": "V"}
